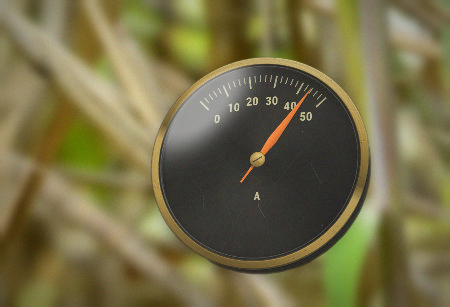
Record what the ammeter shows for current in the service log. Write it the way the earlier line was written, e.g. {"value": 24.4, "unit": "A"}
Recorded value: {"value": 44, "unit": "A"}
